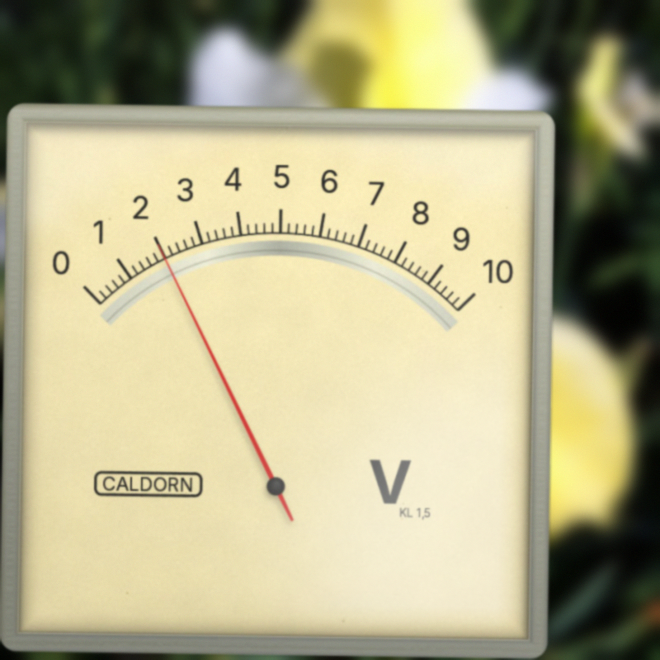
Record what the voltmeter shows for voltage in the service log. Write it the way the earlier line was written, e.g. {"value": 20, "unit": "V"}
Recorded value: {"value": 2, "unit": "V"}
